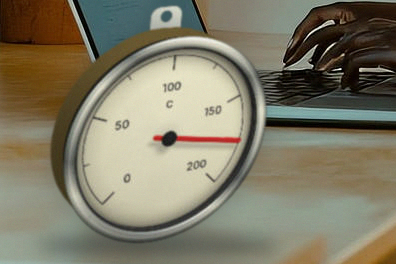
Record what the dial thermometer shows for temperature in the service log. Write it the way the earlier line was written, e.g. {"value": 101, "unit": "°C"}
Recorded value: {"value": 175, "unit": "°C"}
